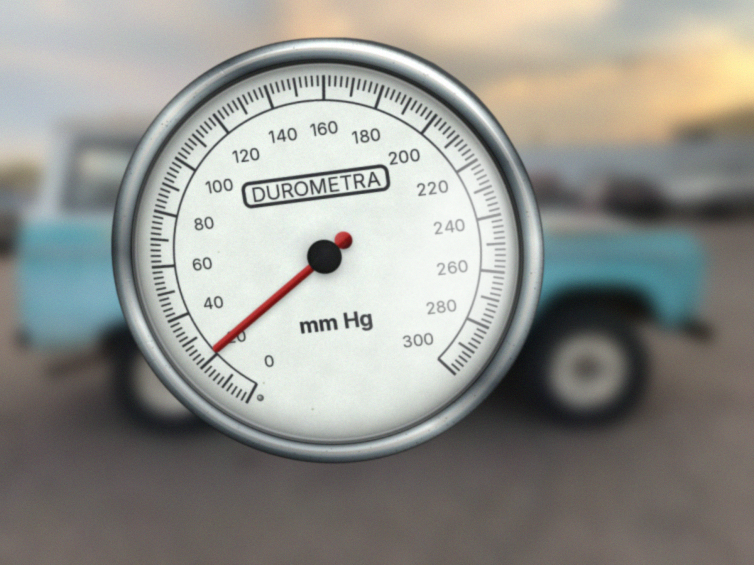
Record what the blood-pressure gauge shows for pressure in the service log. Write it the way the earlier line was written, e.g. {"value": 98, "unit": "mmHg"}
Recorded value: {"value": 22, "unit": "mmHg"}
